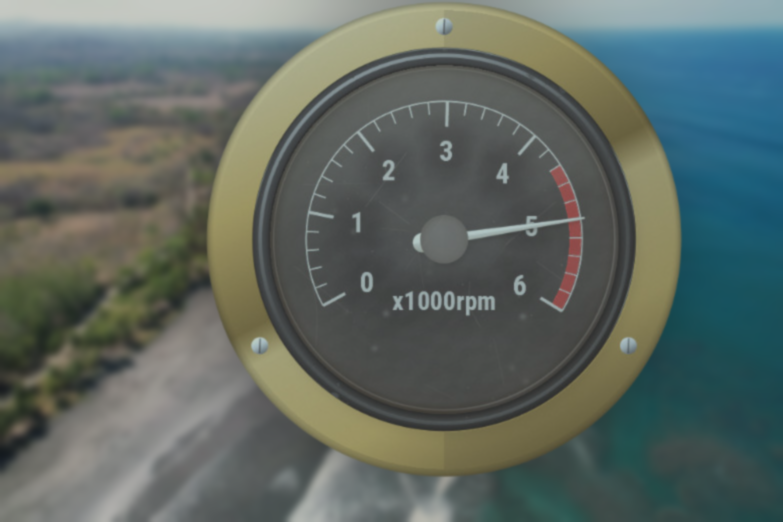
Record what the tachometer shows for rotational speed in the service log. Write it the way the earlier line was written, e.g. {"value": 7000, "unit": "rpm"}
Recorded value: {"value": 5000, "unit": "rpm"}
